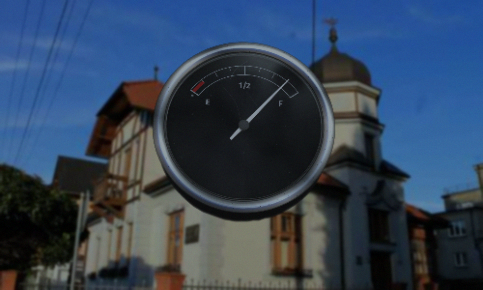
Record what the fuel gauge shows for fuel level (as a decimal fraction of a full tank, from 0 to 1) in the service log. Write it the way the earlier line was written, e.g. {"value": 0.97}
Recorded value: {"value": 0.875}
